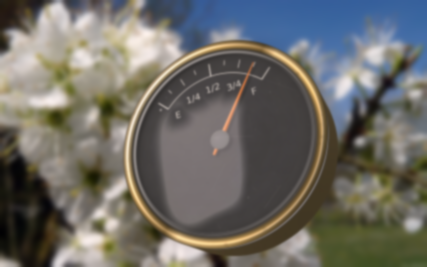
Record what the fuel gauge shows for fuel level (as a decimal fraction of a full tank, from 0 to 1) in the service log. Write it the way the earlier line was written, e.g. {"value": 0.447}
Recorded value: {"value": 0.875}
